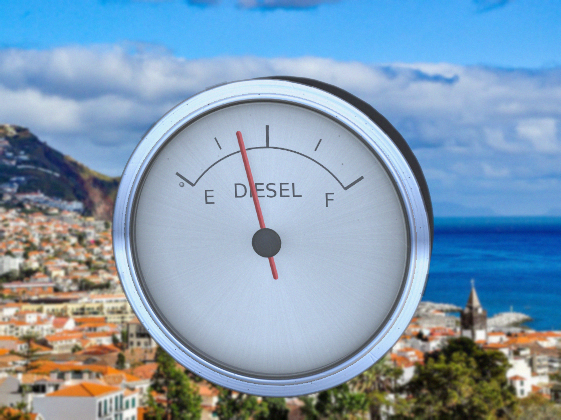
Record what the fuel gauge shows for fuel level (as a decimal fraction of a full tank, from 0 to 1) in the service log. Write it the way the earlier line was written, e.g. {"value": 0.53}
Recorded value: {"value": 0.375}
